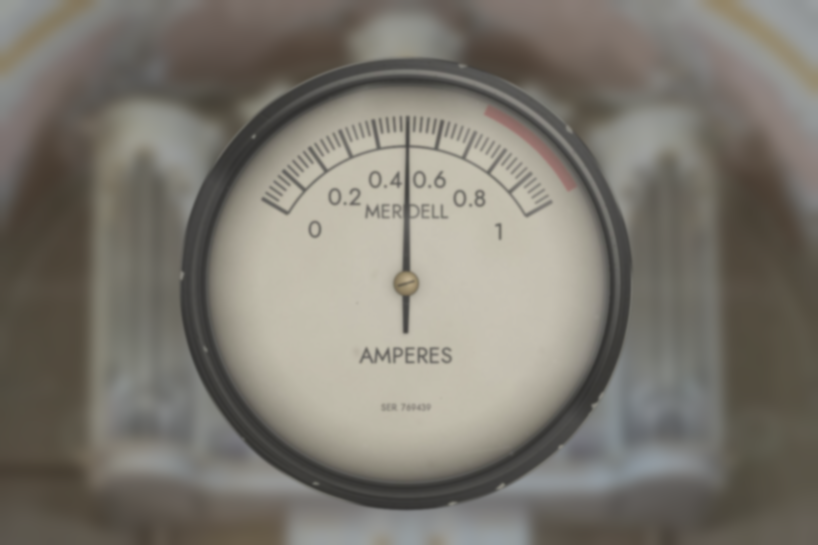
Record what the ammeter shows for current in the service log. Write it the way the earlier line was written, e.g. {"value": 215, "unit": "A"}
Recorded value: {"value": 0.5, "unit": "A"}
